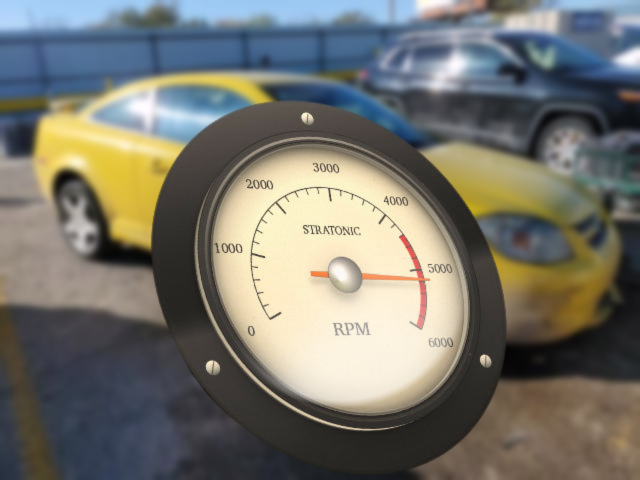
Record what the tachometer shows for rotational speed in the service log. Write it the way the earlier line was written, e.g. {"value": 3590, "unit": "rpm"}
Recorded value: {"value": 5200, "unit": "rpm"}
